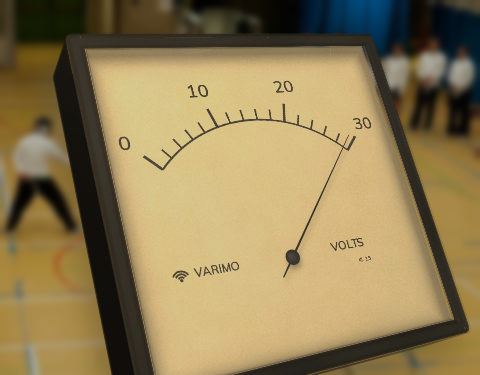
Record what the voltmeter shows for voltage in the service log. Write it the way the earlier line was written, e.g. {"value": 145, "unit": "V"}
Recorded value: {"value": 29, "unit": "V"}
